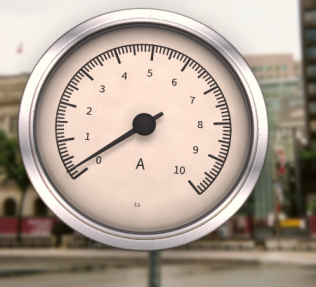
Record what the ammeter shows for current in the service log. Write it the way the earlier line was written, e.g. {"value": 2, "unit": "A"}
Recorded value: {"value": 0.2, "unit": "A"}
